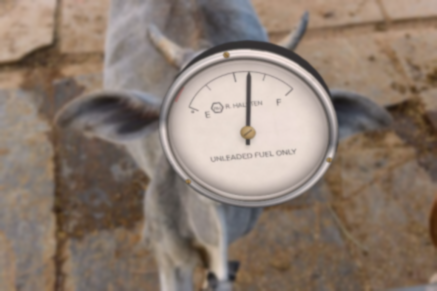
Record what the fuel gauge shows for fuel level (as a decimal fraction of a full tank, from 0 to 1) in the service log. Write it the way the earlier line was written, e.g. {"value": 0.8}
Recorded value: {"value": 0.625}
